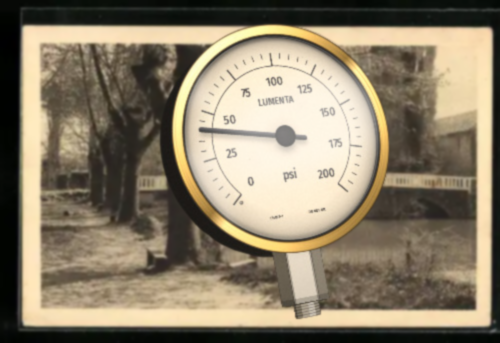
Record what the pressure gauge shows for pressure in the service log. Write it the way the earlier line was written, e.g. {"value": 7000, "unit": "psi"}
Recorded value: {"value": 40, "unit": "psi"}
